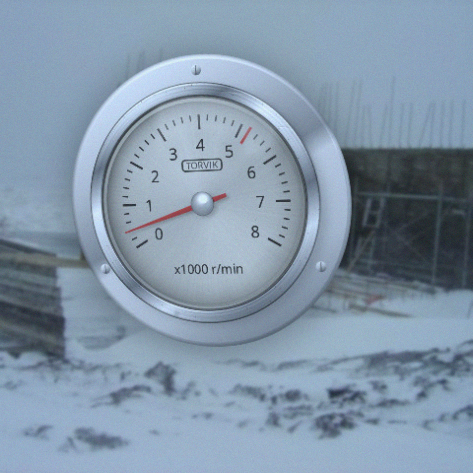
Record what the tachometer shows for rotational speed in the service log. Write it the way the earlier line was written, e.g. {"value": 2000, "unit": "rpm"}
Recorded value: {"value": 400, "unit": "rpm"}
